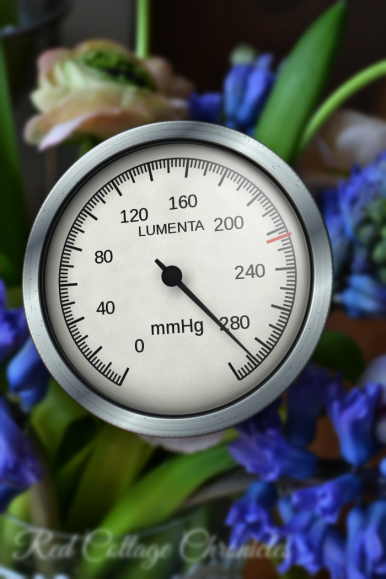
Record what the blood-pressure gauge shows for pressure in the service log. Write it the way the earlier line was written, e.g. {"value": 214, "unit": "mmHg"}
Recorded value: {"value": 288, "unit": "mmHg"}
